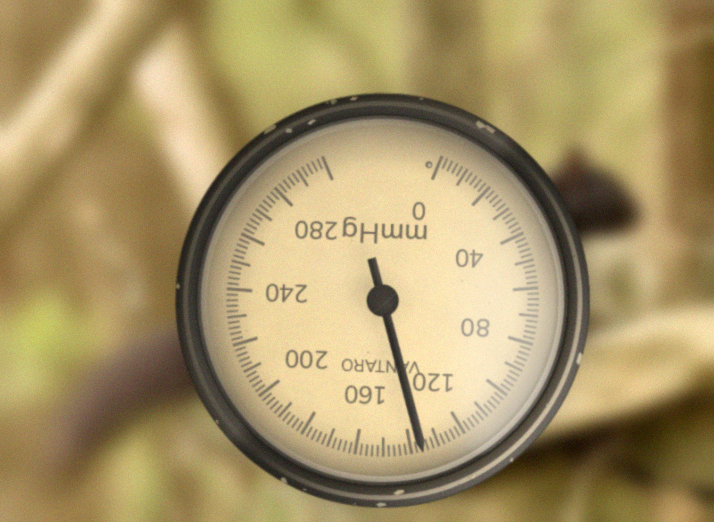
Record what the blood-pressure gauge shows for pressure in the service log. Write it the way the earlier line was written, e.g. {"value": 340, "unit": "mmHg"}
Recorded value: {"value": 136, "unit": "mmHg"}
